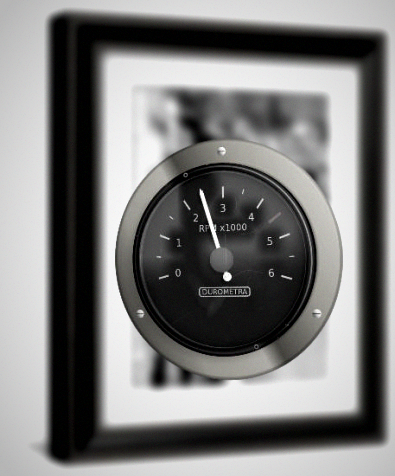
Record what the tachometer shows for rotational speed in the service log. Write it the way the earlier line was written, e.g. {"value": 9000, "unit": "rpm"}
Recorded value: {"value": 2500, "unit": "rpm"}
